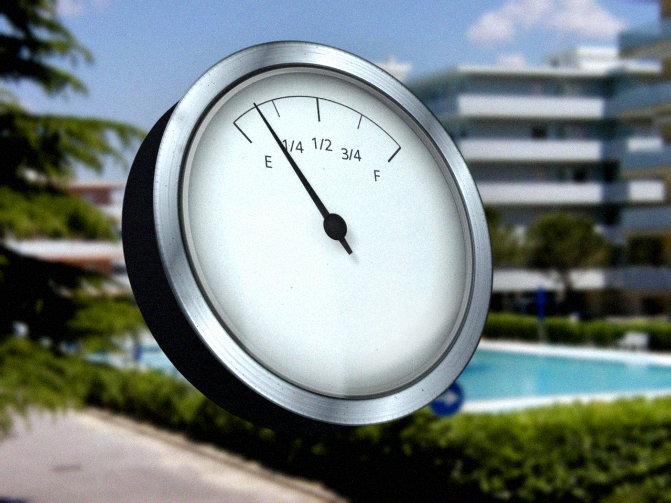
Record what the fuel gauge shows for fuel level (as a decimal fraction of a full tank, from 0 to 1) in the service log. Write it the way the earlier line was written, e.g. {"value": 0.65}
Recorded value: {"value": 0.125}
